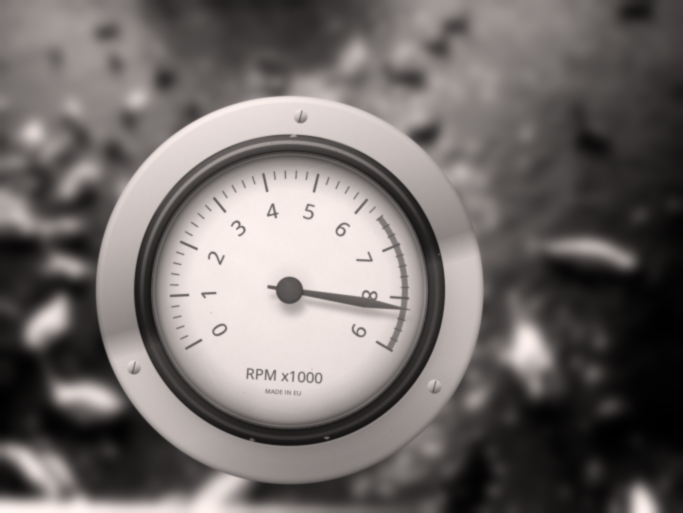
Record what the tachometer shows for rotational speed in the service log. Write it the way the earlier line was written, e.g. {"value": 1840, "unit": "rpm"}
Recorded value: {"value": 8200, "unit": "rpm"}
